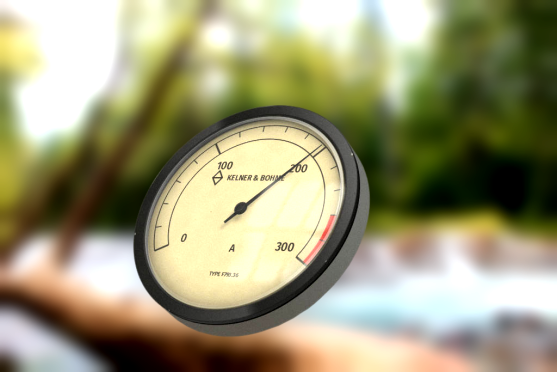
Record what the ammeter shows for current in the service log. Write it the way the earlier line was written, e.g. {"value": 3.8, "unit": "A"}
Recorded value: {"value": 200, "unit": "A"}
